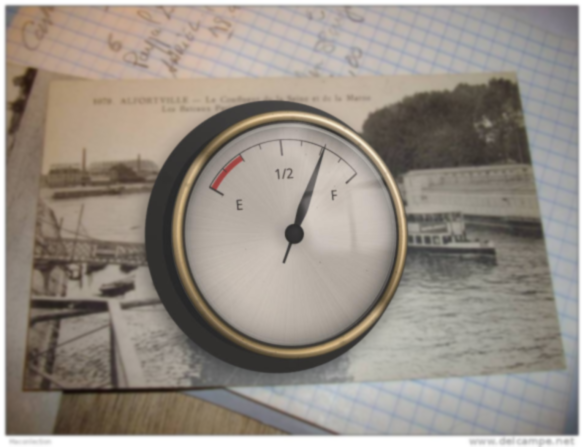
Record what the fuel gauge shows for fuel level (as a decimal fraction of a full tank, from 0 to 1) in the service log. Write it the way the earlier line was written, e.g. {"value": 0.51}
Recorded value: {"value": 0.75}
